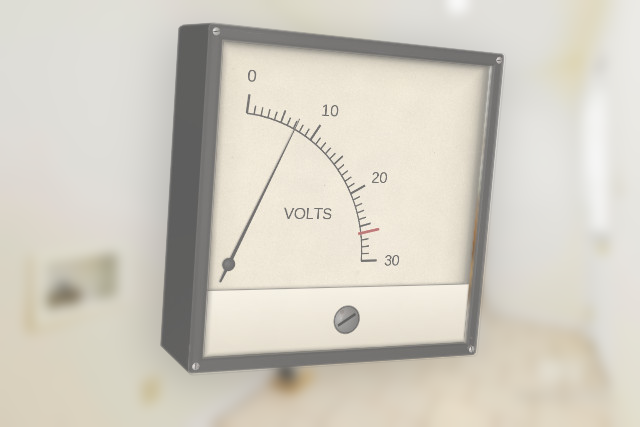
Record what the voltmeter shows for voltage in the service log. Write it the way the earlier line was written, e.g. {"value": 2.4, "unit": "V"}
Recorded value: {"value": 7, "unit": "V"}
